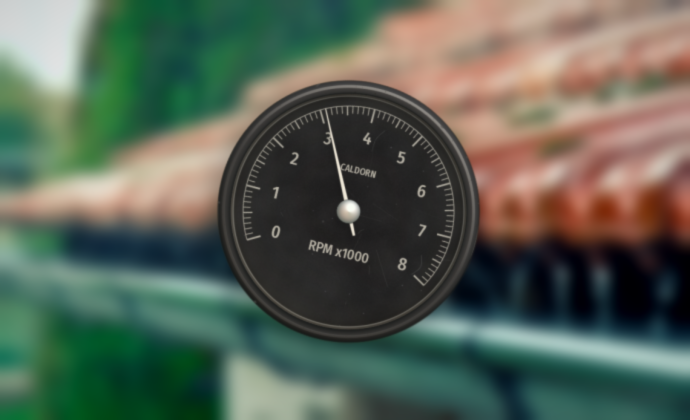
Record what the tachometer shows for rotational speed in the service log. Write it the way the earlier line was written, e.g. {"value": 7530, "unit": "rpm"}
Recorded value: {"value": 3100, "unit": "rpm"}
